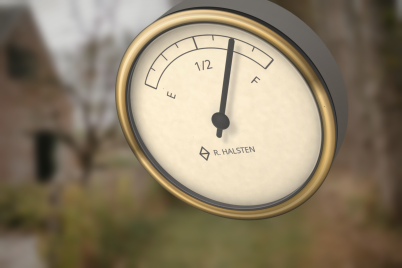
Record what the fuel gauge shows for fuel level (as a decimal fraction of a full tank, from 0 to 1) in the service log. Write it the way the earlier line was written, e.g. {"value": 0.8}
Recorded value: {"value": 0.75}
